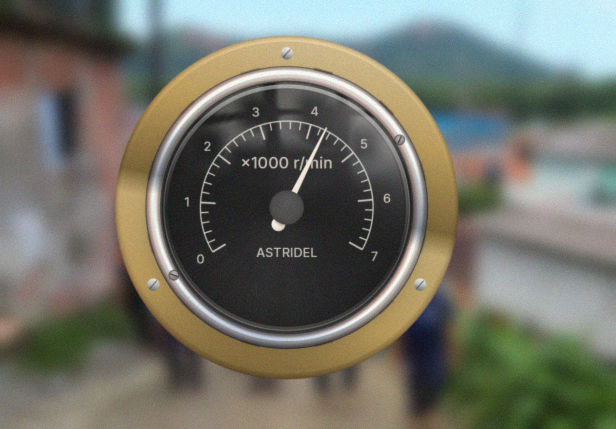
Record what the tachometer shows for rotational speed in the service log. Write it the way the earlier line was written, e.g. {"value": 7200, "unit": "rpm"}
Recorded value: {"value": 4300, "unit": "rpm"}
